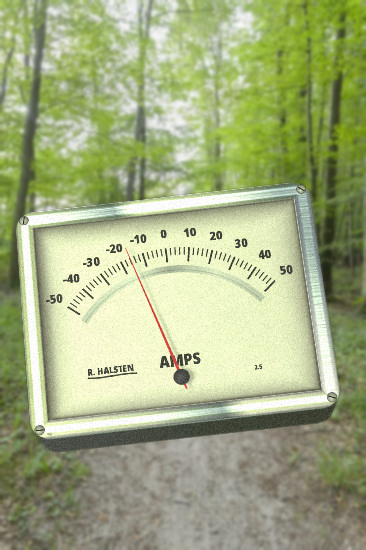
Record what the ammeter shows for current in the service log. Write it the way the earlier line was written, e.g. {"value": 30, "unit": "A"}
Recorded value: {"value": -16, "unit": "A"}
